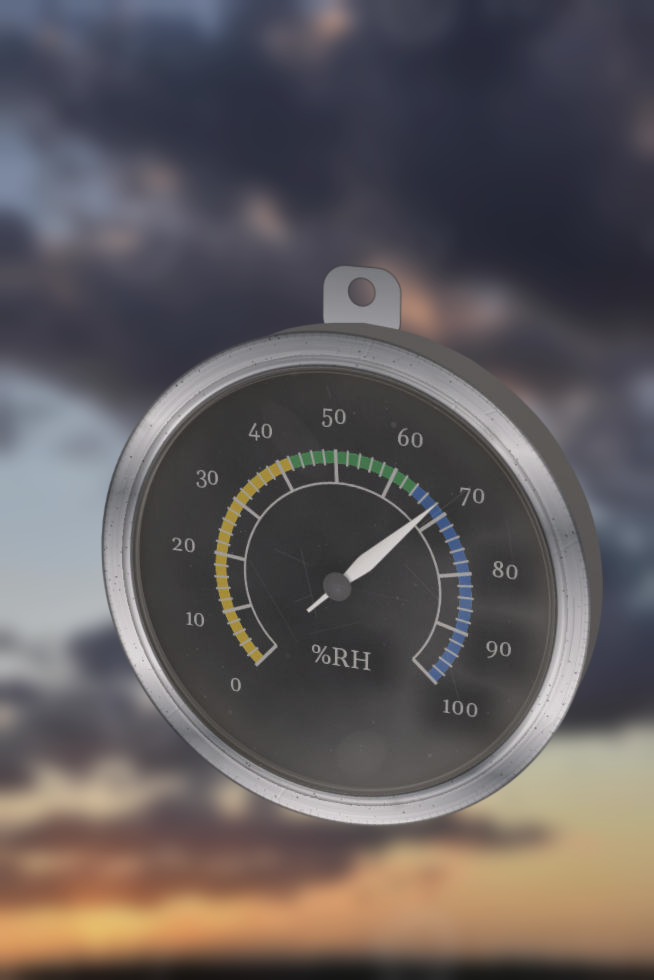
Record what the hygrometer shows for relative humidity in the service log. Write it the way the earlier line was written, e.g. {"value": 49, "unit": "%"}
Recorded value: {"value": 68, "unit": "%"}
